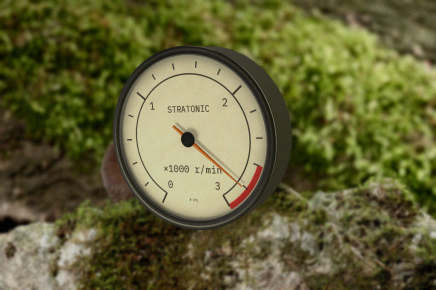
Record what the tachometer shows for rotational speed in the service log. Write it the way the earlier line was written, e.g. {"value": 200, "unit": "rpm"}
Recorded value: {"value": 2800, "unit": "rpm"}
